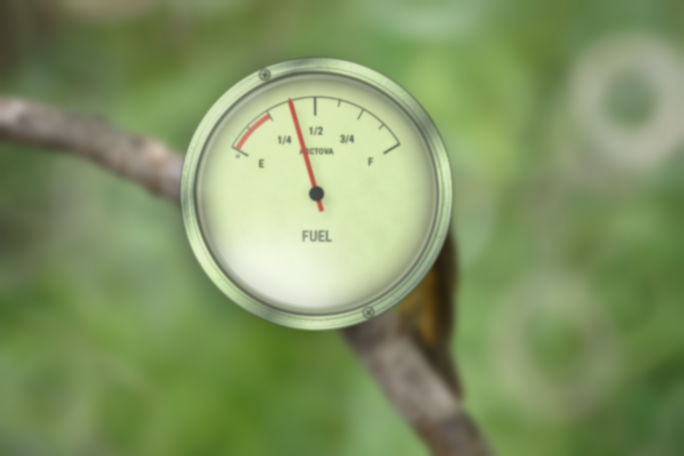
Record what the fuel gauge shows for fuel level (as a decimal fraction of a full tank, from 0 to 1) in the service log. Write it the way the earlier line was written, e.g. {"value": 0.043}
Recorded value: {"value": 0.375}
